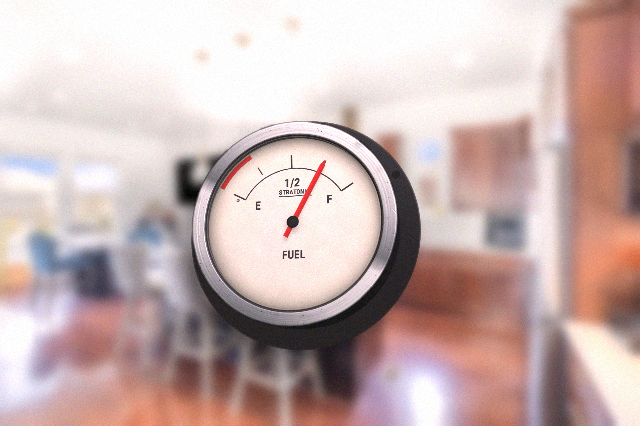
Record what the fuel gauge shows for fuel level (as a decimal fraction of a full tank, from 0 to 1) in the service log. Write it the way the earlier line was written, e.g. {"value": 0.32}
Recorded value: {"value": 0.75}
